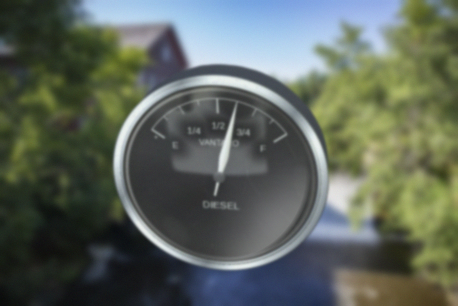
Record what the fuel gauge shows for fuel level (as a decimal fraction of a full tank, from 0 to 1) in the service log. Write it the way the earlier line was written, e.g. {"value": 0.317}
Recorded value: {"value": 0.625}
